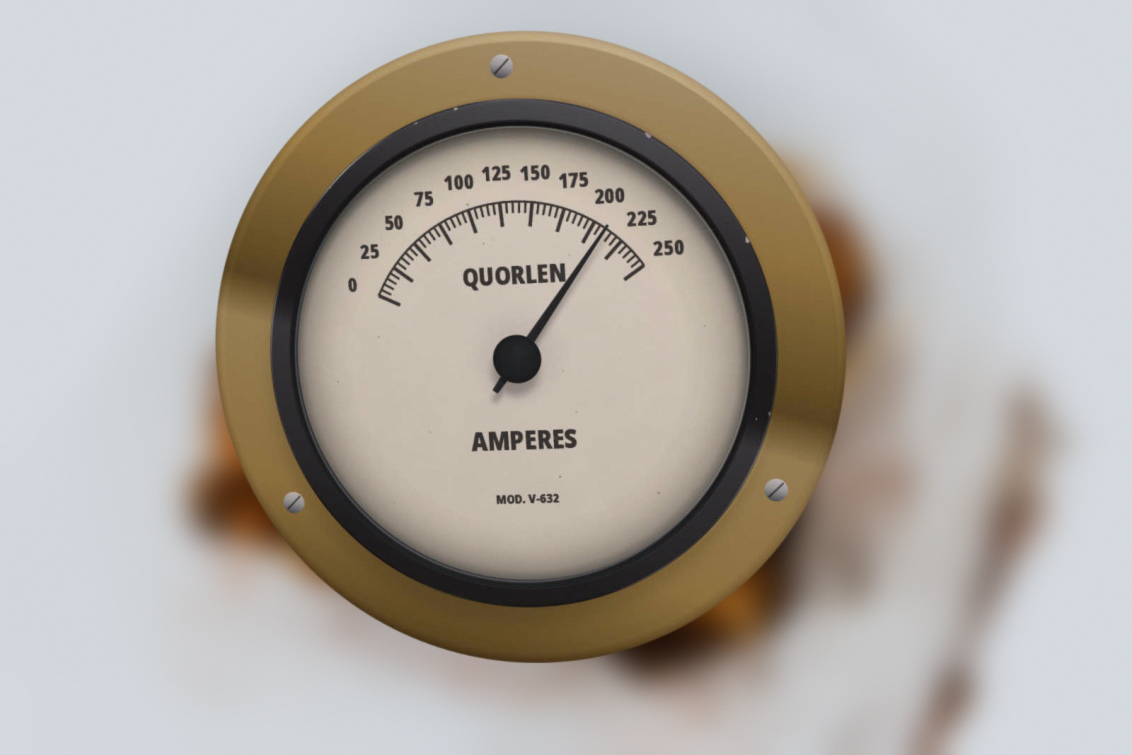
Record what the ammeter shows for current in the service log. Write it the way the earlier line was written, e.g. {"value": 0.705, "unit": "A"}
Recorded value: {"value": 210, "unit": "A"}
